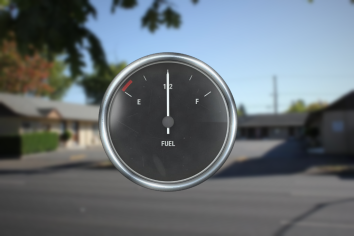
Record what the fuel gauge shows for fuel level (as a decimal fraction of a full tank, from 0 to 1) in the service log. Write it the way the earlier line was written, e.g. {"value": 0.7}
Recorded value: {"value": 0.5}
